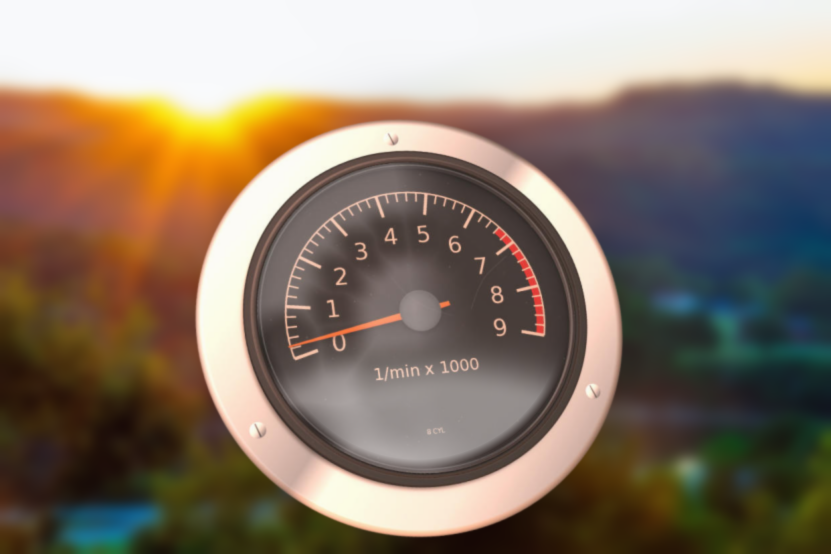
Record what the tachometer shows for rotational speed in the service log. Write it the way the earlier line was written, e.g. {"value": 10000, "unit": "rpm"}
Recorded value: {"value": 200, "unit": "rpm"}
